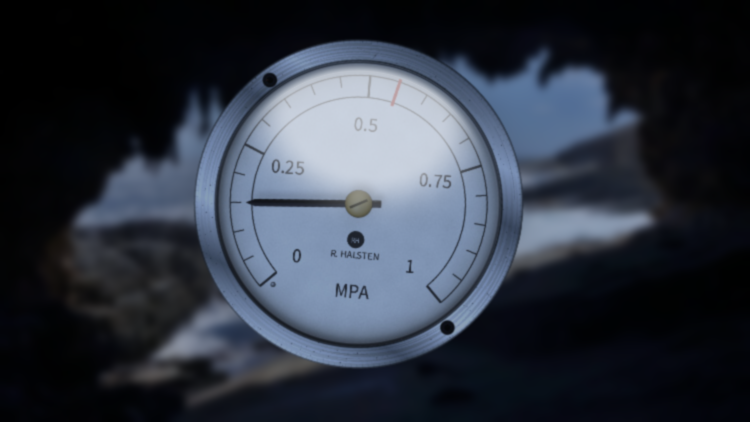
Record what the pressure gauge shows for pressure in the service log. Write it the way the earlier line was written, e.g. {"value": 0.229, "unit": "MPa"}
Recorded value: {"value": 0.15, "unit": "MPa"}
